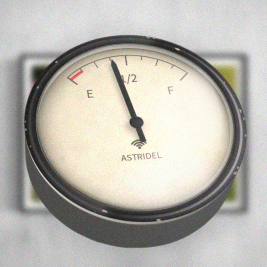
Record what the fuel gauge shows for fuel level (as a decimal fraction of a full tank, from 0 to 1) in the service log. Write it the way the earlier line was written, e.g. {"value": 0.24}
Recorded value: {"value": 0.375}
